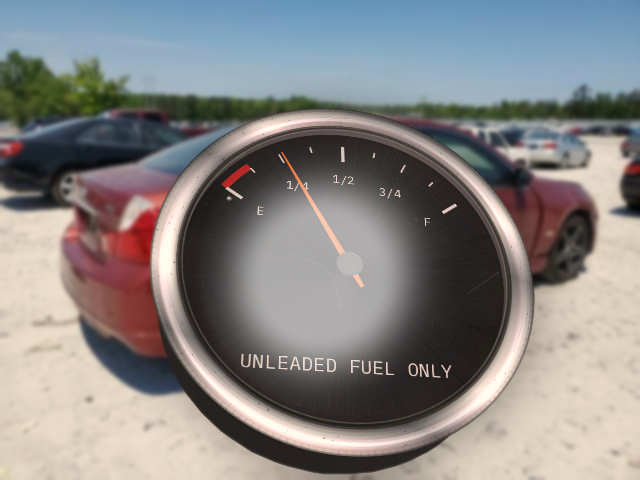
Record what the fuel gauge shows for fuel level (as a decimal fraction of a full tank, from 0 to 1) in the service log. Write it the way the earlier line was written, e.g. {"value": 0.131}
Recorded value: {"value": 0.25}
